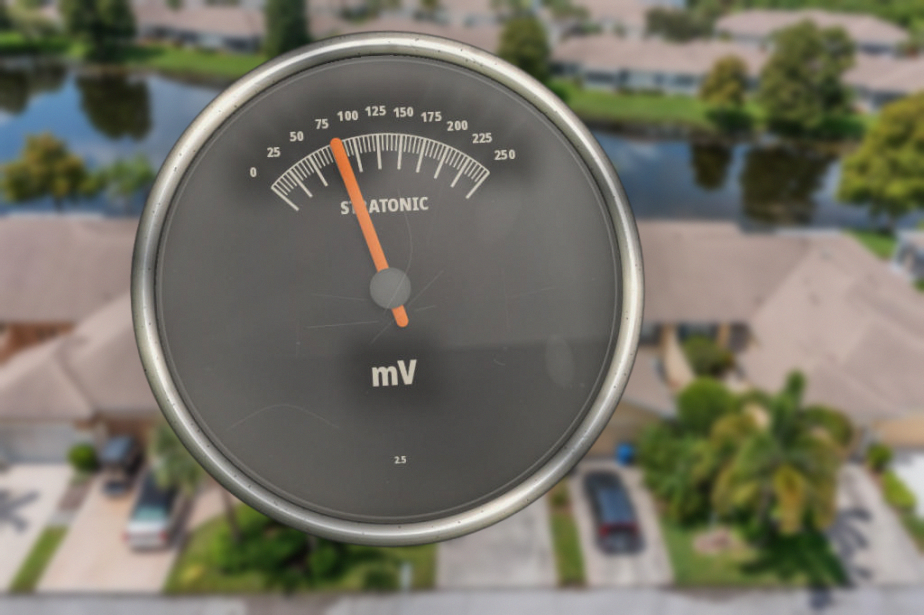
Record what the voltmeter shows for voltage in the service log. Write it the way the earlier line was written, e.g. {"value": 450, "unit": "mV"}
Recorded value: {"value": 80, "unit": "mV"}
